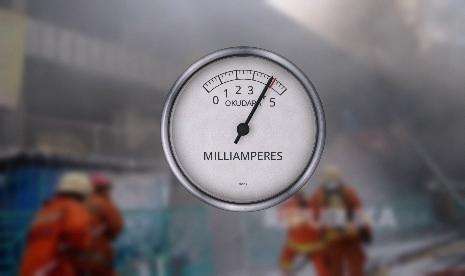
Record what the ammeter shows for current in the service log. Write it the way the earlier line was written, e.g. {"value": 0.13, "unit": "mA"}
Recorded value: {"value": 4, "unit": "mA"}
